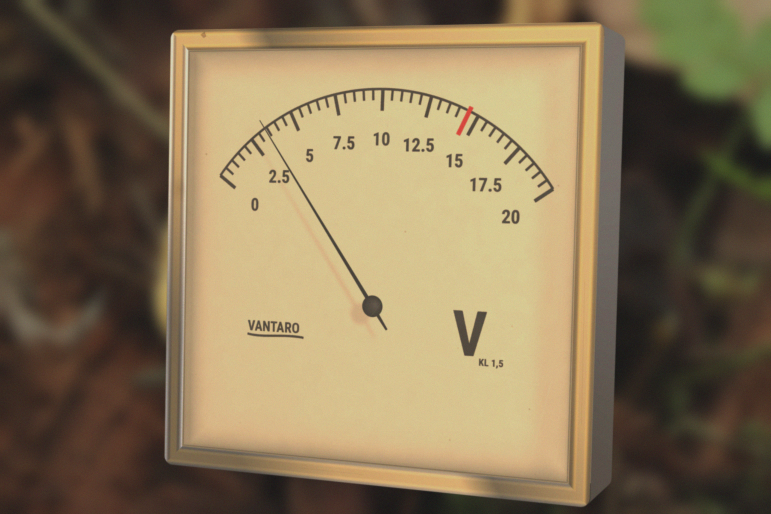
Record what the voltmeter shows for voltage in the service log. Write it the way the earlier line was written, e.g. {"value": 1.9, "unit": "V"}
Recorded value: {"value": 3.5, "unit": "V"}
